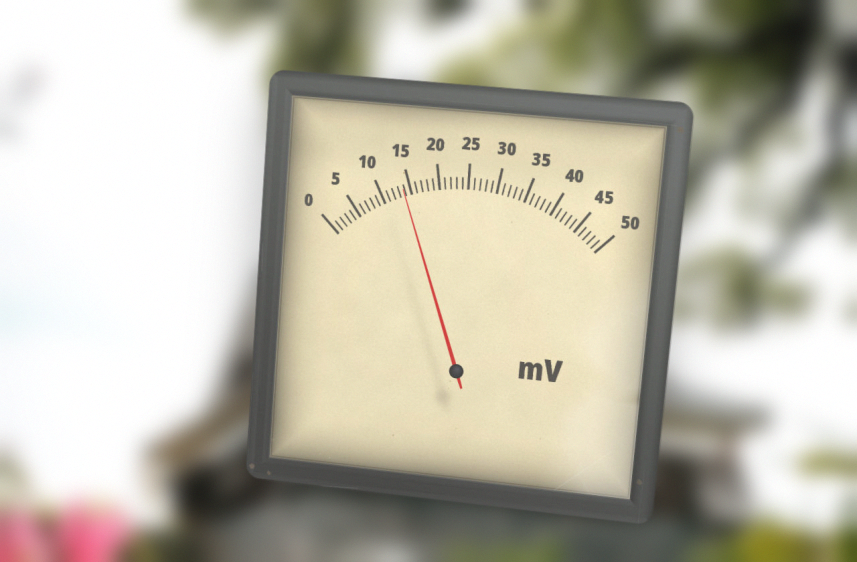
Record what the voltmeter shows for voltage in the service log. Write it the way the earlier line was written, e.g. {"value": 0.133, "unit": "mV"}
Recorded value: {"value": 14, "unit": "mV"}
